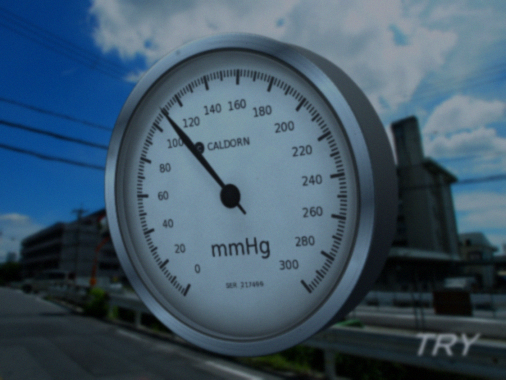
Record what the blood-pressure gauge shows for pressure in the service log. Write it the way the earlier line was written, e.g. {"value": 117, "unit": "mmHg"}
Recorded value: {"value": 110, "unit": "mmHg"}
